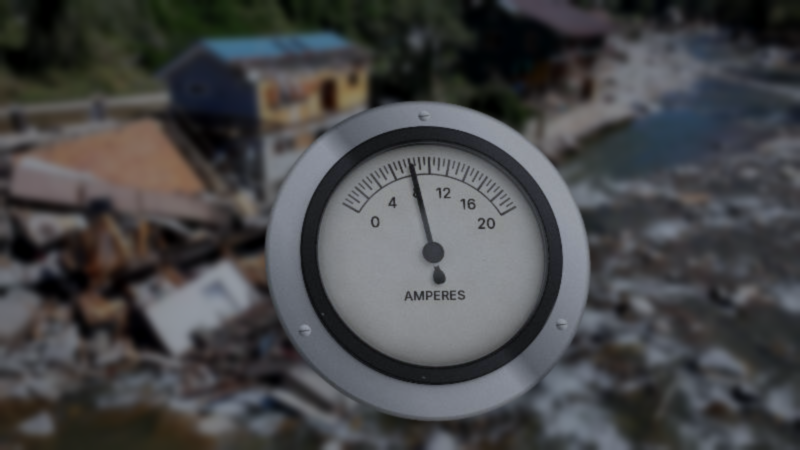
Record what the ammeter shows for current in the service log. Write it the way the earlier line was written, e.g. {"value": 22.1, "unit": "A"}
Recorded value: {"value": 8, "unit": "A"}
